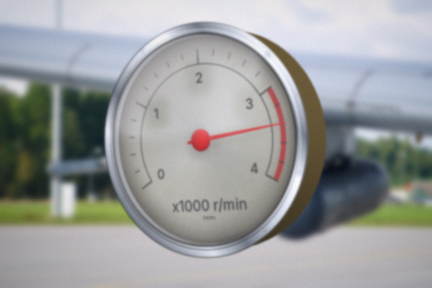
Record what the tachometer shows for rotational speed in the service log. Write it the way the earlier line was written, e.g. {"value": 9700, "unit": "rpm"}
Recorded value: {"value": 3400, "unit": "rpm"}
